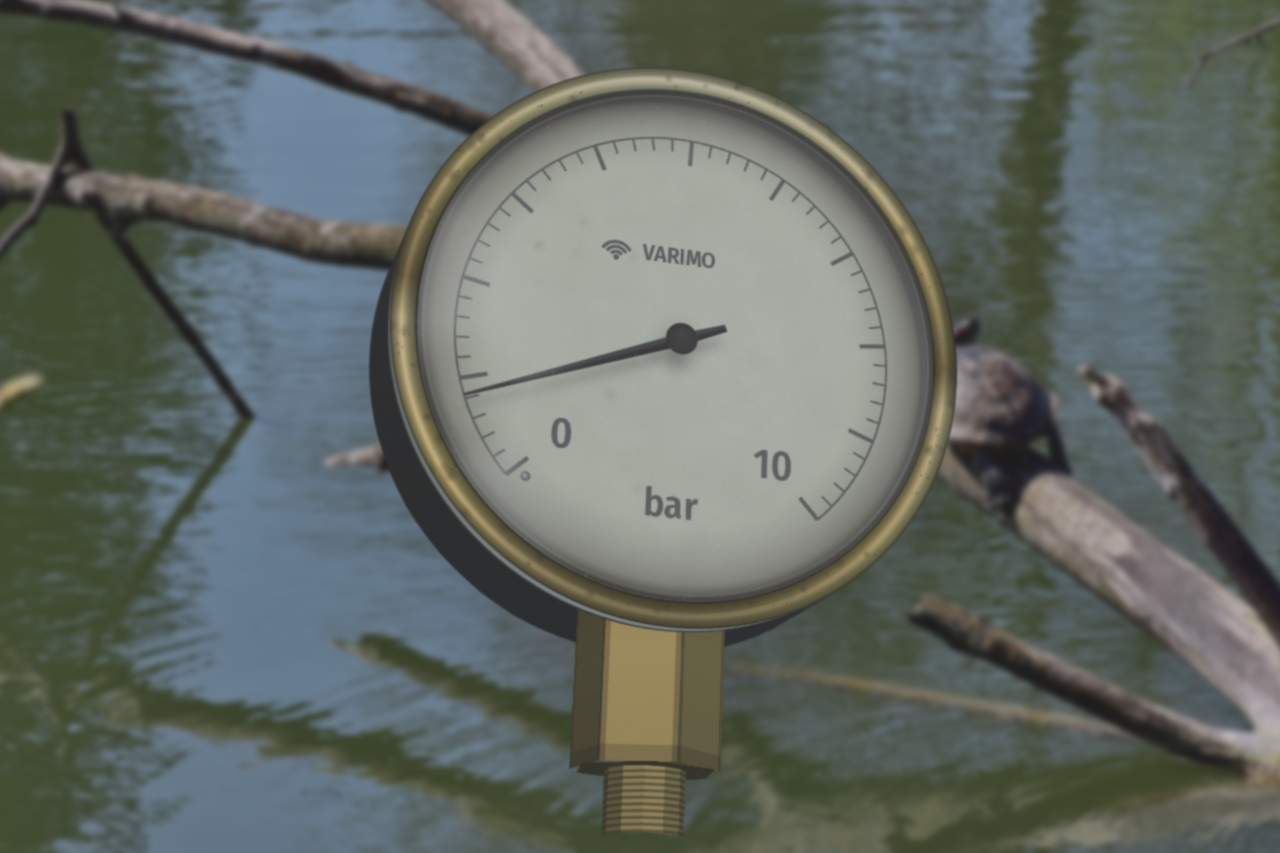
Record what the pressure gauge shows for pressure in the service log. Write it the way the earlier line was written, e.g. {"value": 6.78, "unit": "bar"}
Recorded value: {"value": 0.8, "unit": "bar"}
